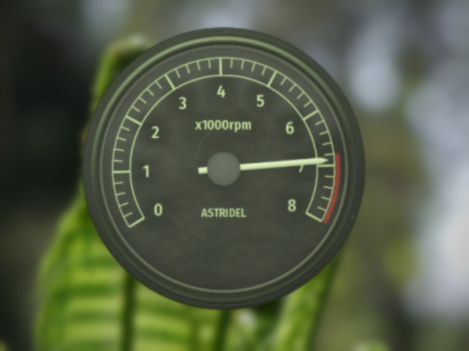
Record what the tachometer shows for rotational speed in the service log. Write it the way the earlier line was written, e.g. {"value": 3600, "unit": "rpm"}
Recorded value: {"value": 6900, "unit": "rpm"}
